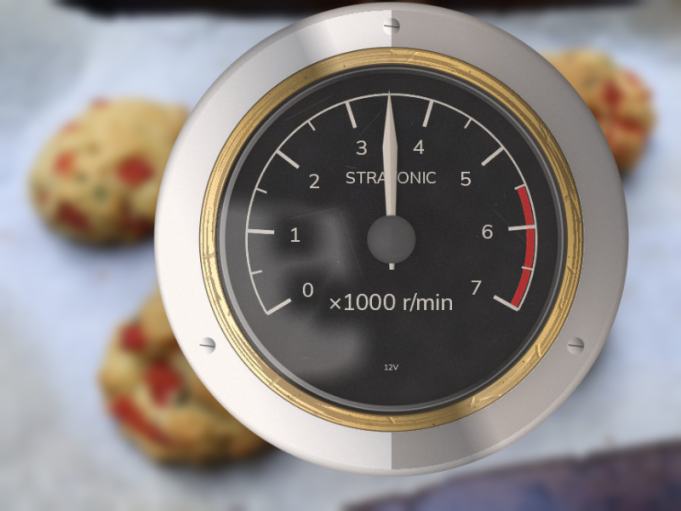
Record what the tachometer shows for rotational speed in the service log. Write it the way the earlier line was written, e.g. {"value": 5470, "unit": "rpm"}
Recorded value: {"value": 3500, "unit": "rpm"}
